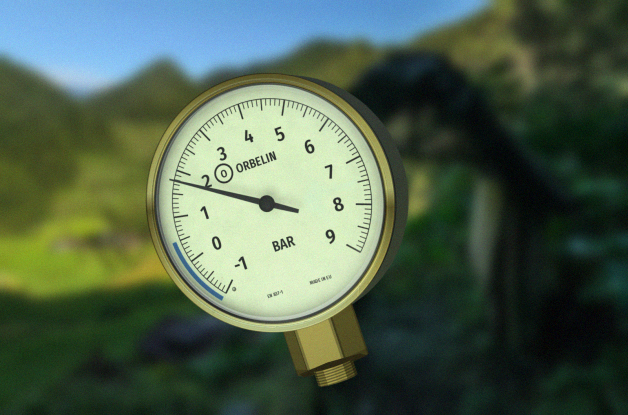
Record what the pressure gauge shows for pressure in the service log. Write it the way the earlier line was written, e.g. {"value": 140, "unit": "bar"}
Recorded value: {"value": 1.8, "unit": "bar"}
